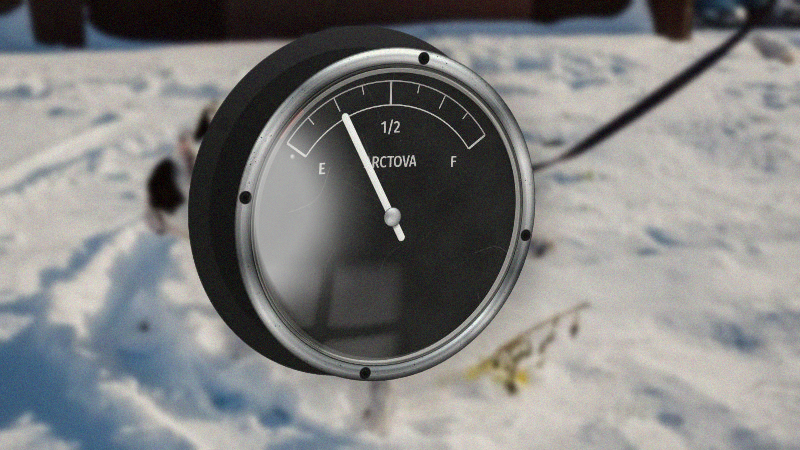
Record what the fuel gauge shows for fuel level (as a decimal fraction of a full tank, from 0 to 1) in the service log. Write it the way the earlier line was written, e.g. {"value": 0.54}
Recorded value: {"value": 0.25}
